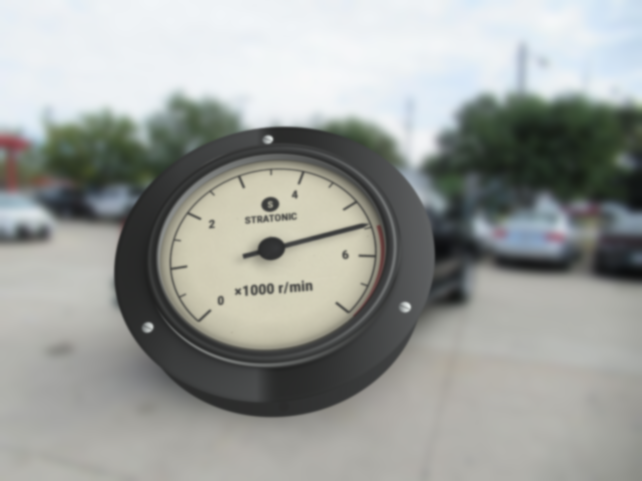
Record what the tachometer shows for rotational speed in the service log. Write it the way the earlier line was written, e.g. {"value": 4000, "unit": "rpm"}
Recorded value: {"value": 5500, "unit": "rpm"}
